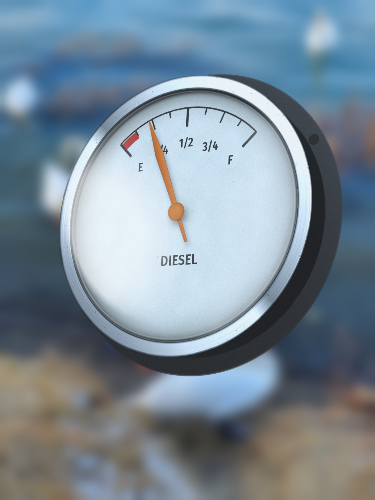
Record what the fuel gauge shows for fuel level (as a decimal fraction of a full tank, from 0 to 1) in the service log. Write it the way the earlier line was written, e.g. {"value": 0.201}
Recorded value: {"value": 0.25}
